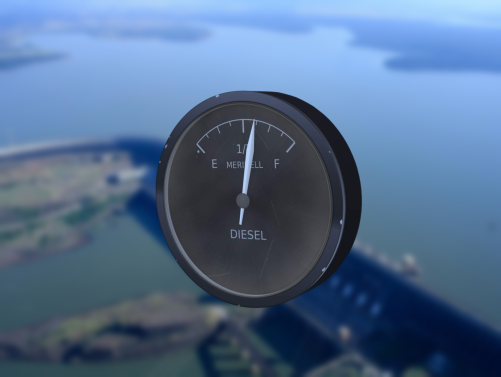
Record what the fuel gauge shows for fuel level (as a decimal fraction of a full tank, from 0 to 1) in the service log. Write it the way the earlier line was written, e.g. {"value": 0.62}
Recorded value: {"value": 0.625}
